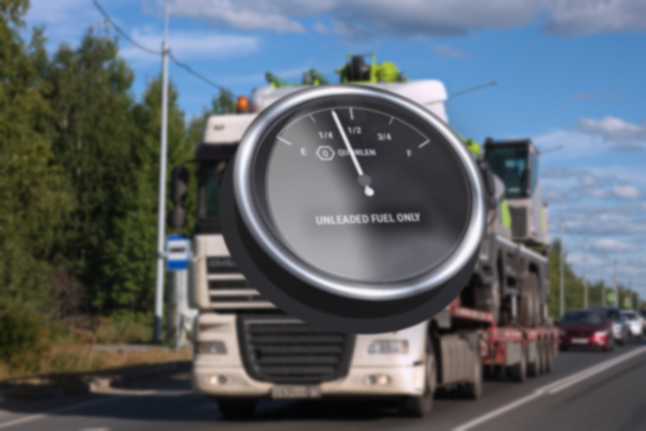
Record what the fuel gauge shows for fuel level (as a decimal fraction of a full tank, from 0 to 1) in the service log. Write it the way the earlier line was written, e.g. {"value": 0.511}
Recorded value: {"value": 0.375}
